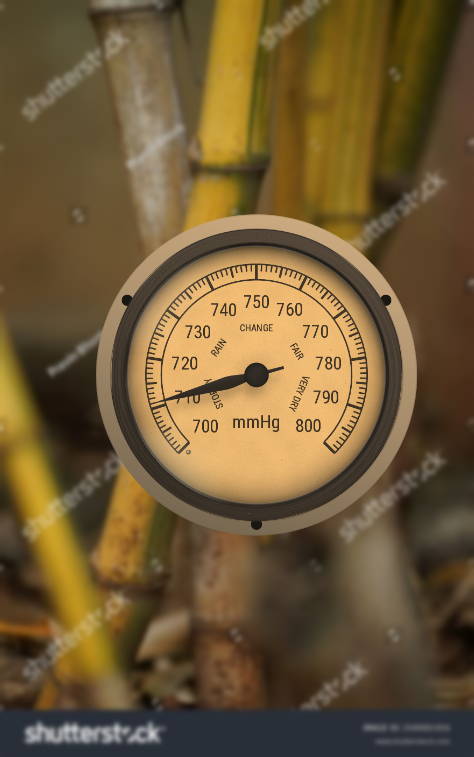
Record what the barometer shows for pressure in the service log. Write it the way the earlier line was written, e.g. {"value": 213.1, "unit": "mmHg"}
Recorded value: {"value": 711, "unit": "mmHg"}
